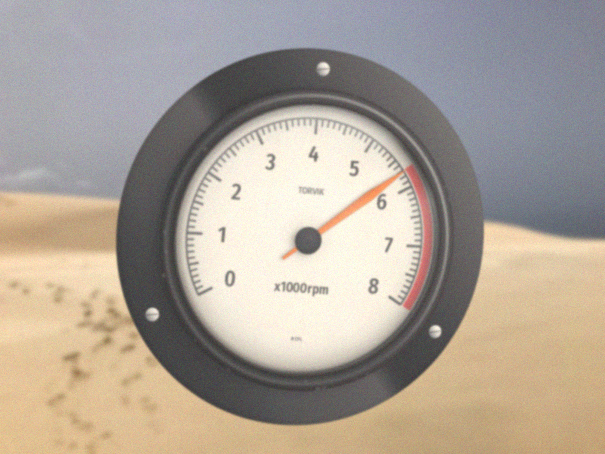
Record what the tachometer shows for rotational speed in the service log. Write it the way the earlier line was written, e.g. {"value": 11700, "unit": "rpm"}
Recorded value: {"value": 5700, "unit": "rpm"}
